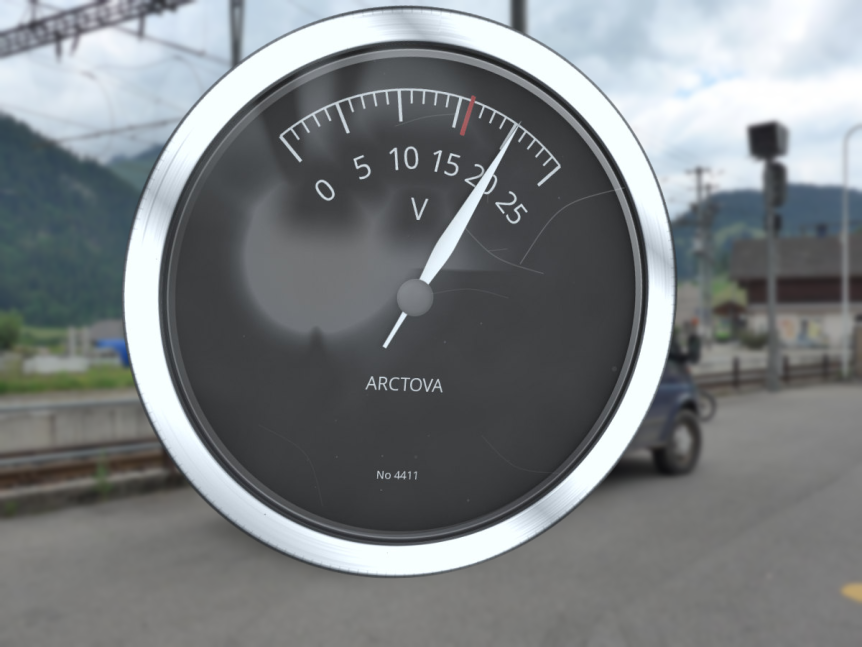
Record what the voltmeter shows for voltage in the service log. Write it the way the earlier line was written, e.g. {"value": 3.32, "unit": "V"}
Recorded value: {"value": 20, "unit": "V"}
